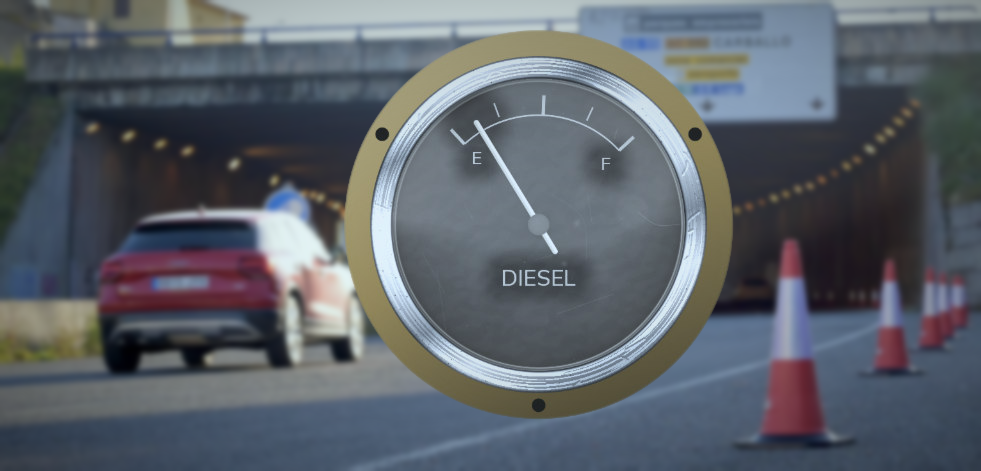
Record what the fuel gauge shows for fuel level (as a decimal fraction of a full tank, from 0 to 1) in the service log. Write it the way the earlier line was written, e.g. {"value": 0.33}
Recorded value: {"value": 0.125}
